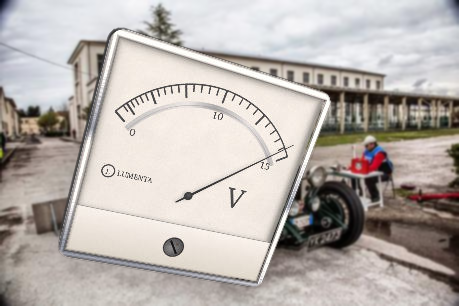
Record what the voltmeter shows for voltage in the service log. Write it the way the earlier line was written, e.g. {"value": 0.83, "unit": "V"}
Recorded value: {"value": 14.5, "unit": "V"}
